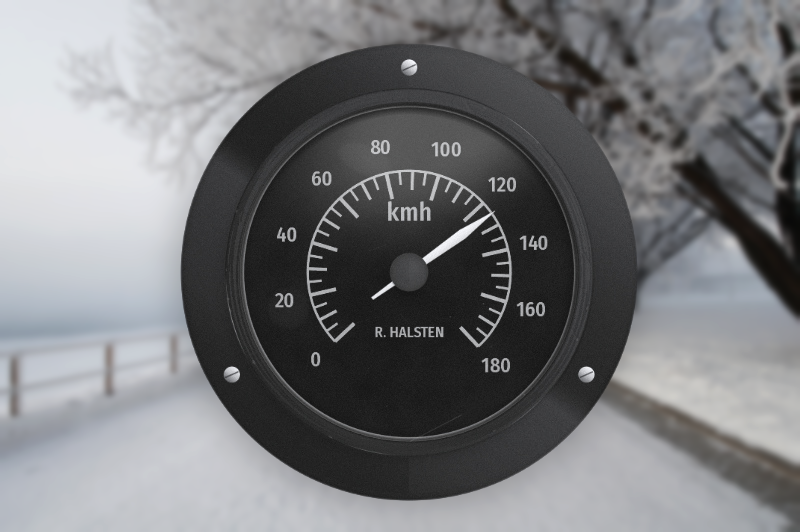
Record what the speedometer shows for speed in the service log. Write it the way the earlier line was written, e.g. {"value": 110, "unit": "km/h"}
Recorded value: {"value": 125, "unit": "km/h"}
